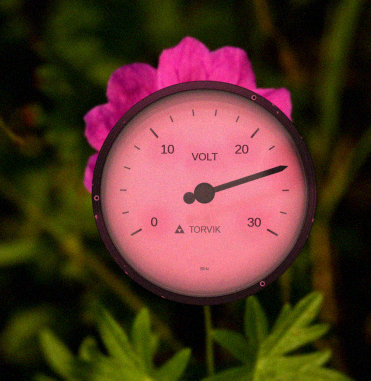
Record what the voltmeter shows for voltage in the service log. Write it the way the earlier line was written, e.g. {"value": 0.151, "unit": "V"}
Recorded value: {"value": 24, "unit": "V"}
